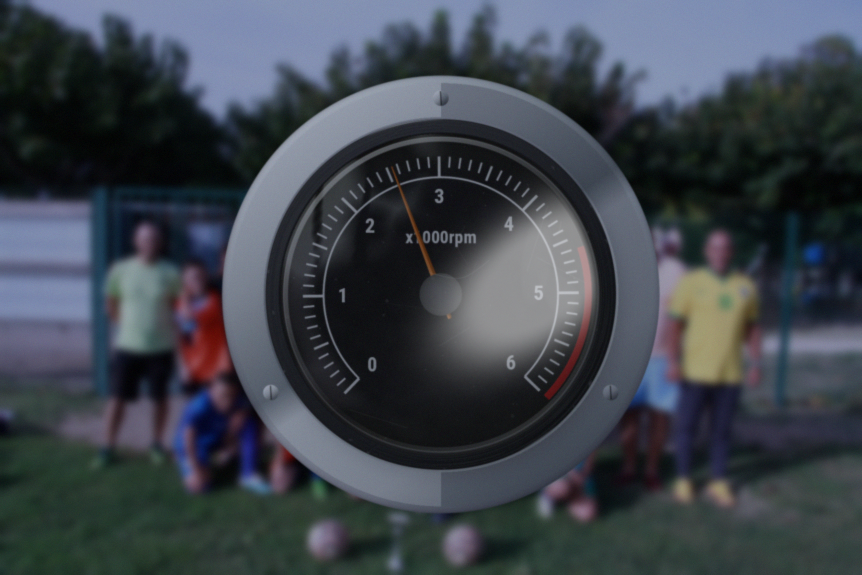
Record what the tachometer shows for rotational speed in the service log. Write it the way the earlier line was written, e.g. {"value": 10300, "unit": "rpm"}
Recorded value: {"value": 2550, "unit": "rpm"}
